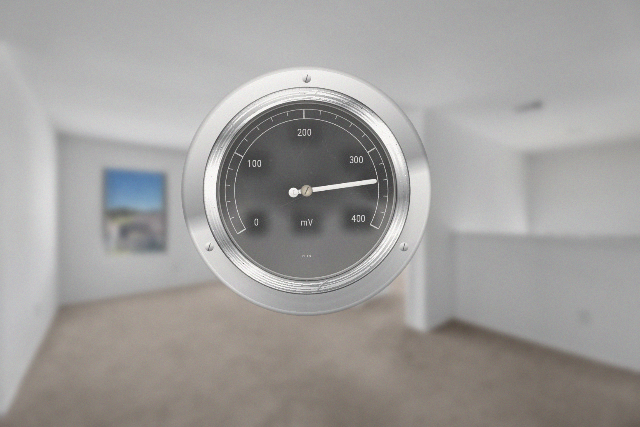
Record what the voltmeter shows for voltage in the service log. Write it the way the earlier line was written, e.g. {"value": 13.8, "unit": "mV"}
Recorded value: {"value": 340, "unit": "mV"}
